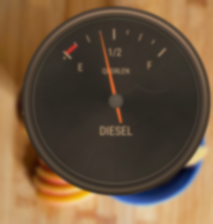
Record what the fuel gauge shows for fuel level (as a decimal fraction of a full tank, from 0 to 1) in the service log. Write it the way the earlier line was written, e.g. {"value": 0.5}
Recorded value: {"value": 0.375}
